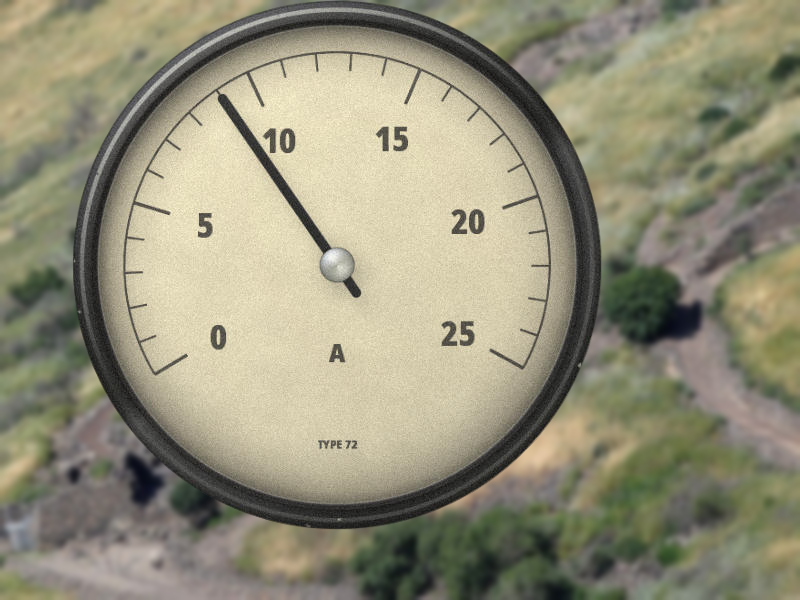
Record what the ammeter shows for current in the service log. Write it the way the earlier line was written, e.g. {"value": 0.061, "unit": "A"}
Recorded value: {"value": 9, "unit": "A"}
